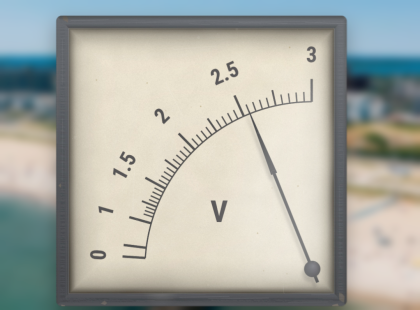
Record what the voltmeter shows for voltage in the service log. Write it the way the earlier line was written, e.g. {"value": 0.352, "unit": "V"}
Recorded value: {"value": 2.55, "unit": "V"}
